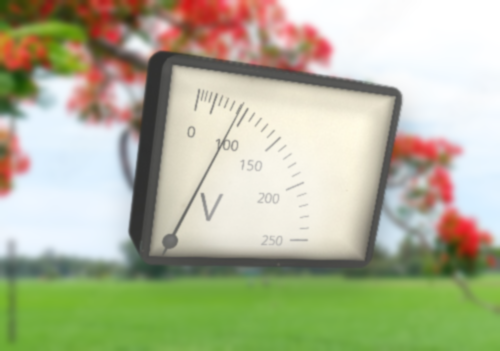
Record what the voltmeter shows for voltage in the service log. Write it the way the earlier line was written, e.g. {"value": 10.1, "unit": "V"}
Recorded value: {"value": 90, "unit": "V"}
